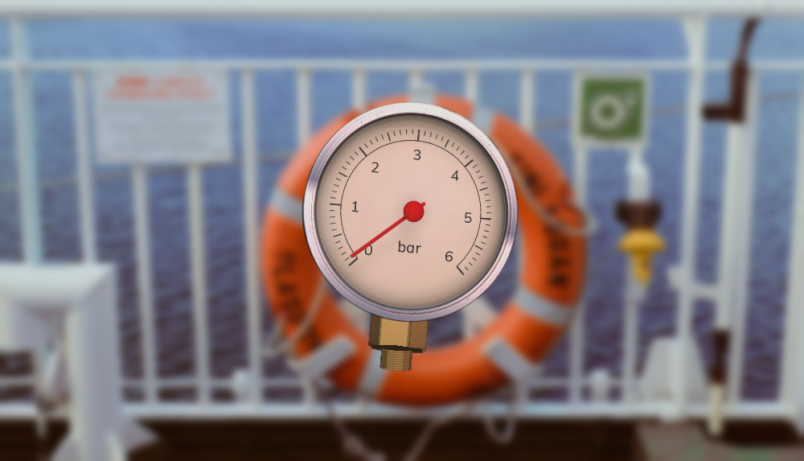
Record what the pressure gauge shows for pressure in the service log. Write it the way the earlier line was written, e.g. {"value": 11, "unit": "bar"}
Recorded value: {"value": 0.1, "unit": "bar"}
